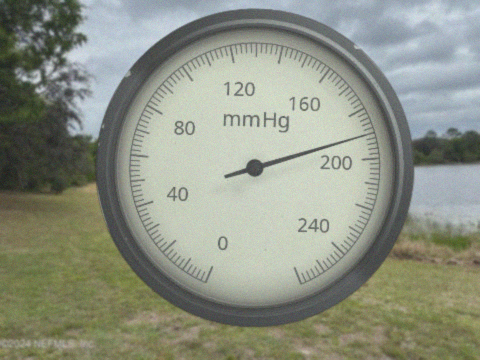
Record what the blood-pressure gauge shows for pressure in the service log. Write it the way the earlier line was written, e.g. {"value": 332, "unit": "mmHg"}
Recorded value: {"value": 190, "unit": "mmHg"}
